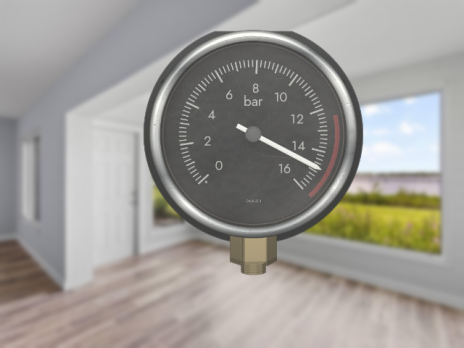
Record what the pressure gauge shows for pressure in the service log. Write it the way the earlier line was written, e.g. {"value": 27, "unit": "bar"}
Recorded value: {"value": 14.8, "unit": "bar"}
